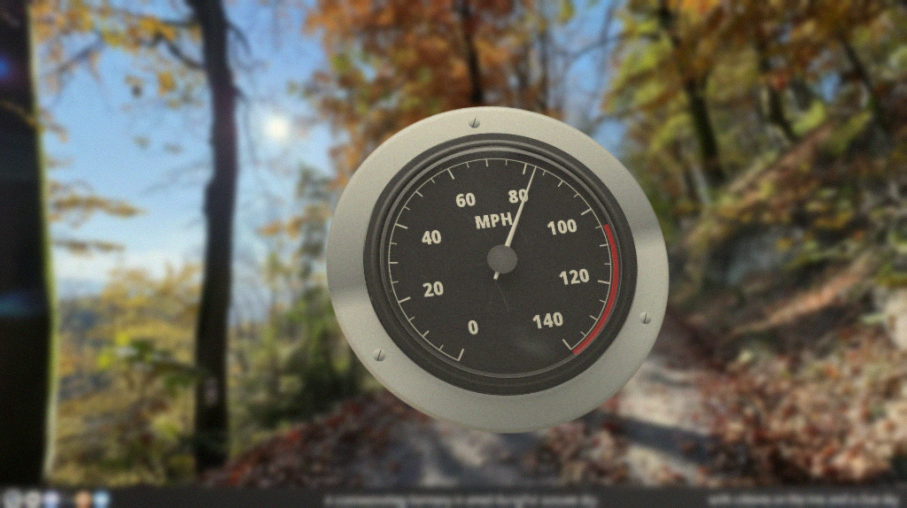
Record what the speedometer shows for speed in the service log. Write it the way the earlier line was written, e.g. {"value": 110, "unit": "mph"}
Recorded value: {"value": 82.5, "unit": "mph"}
